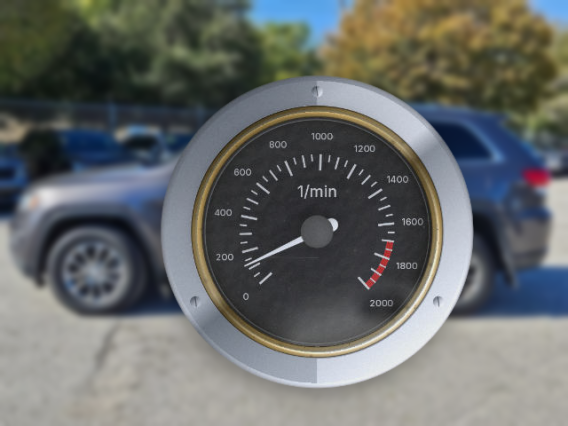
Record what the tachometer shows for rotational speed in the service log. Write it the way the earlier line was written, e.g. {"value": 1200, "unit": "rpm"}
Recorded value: {"value": 125, "unit": "rpm"}
